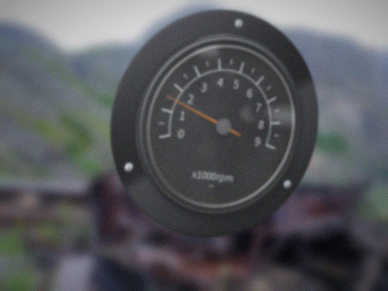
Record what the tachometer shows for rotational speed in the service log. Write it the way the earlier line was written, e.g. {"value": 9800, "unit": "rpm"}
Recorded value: {"value": 1500, "unit": "rpm"}
